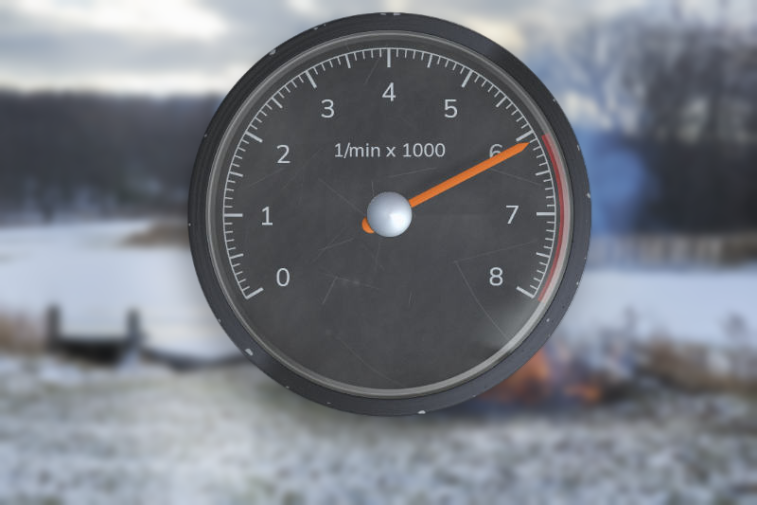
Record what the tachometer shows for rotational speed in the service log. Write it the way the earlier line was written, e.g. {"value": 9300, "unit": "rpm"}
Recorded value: {"value": 6100, "unit": "rpm"}
